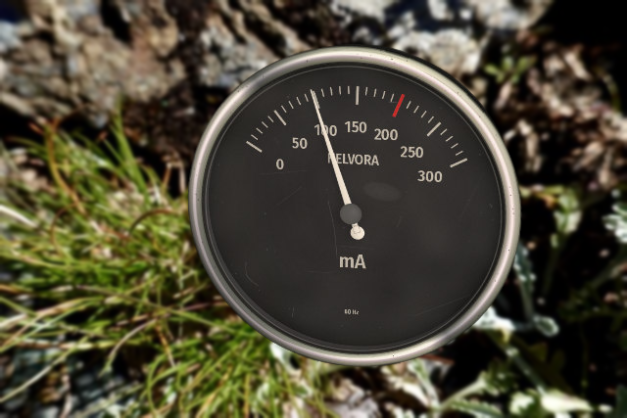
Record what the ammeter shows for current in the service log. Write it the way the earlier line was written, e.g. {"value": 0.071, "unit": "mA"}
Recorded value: {"value": 100, "unit": "mA"}
